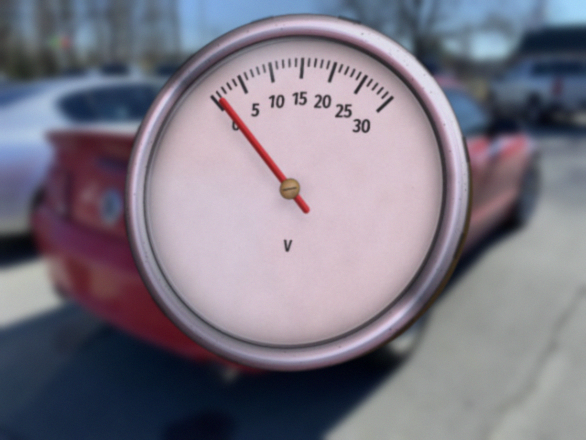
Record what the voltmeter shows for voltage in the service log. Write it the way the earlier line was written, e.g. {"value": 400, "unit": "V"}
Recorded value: {"value": 1, "unit": "V"}
